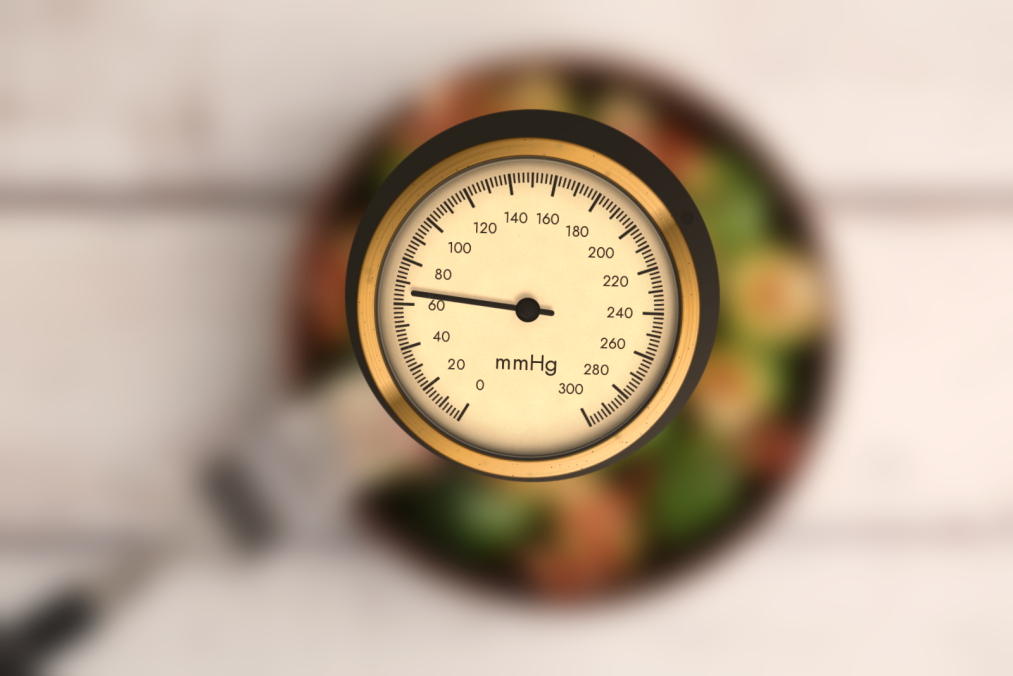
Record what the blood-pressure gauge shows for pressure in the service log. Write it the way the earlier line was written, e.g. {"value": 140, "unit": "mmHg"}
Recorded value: {"value": 66, "unit": "mmHg"}
